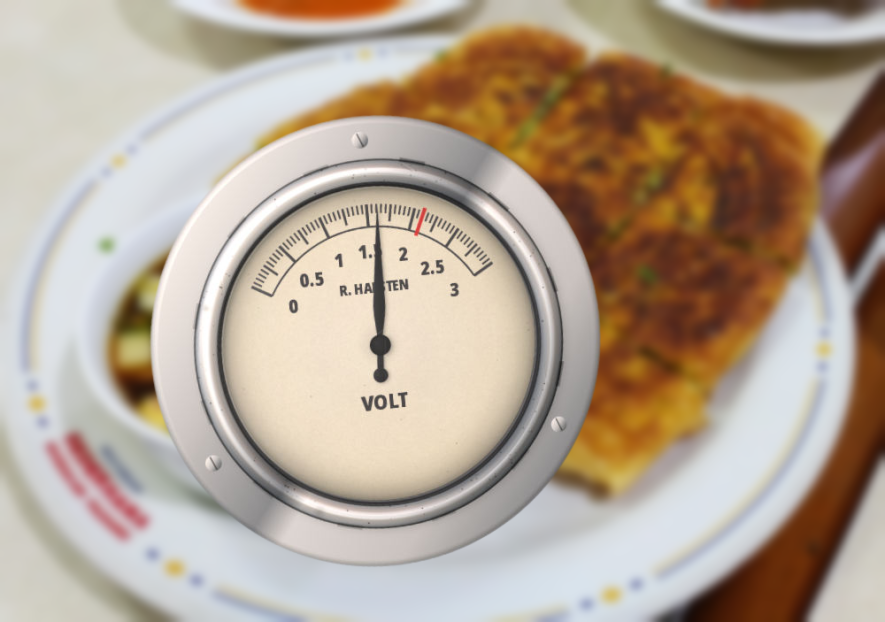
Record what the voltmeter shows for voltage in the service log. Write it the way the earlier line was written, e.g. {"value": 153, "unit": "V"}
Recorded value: {"value": 1.6, "unit": "V"}
